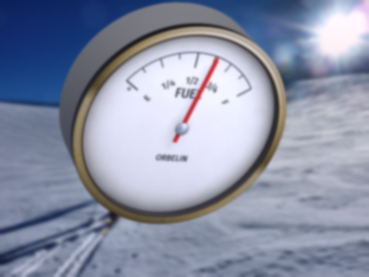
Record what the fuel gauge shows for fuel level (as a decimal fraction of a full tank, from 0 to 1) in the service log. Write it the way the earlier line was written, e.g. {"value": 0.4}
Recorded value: {"value": 0.625}
